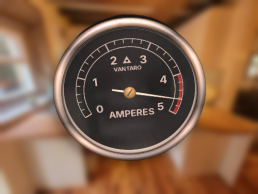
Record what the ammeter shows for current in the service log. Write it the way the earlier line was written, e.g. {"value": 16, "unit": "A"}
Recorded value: {"value": 4.6, "unit": "A"}
